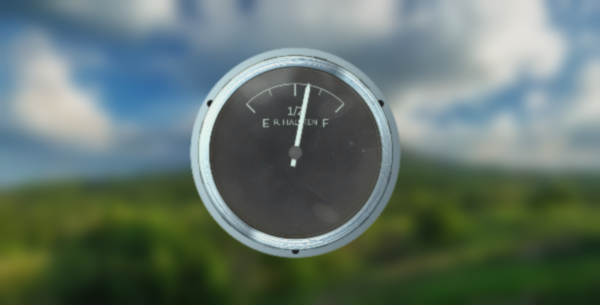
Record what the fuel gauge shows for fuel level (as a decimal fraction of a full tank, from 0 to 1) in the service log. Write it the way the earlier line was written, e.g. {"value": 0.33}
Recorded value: {"value": 0.625}
